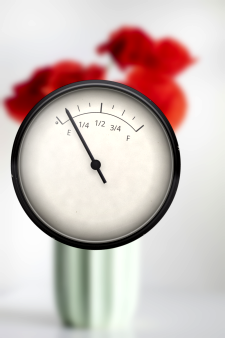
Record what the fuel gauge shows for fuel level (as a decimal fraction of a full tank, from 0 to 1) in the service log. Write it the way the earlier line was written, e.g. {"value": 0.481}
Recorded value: {"value": 0.125}
